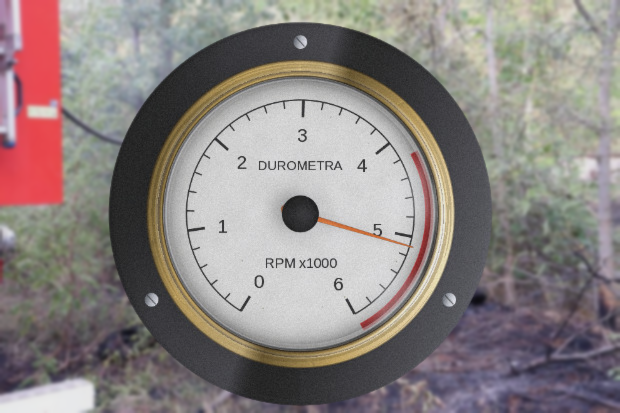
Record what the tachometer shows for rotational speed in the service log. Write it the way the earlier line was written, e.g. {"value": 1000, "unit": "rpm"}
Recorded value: {"value": 5100, "unit": "rpm"}
